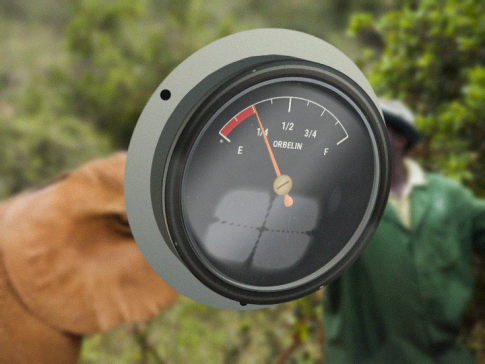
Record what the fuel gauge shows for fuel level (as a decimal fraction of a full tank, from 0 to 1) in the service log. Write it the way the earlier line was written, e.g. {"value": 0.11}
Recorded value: {"value": 0.25}
